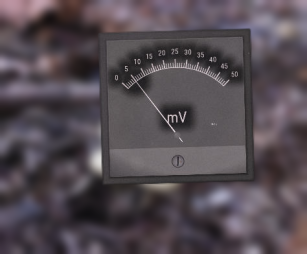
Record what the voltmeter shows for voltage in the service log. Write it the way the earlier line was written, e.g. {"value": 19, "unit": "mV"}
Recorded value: {"value": 5, "unit": "mV"}
